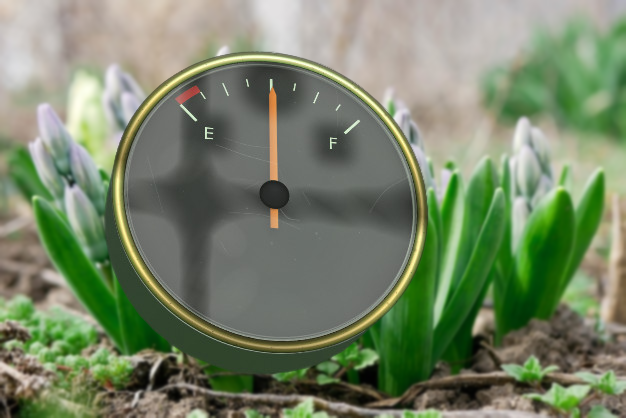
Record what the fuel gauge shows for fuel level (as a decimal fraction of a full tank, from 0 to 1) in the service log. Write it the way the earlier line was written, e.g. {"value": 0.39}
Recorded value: {"value": 0.5}
